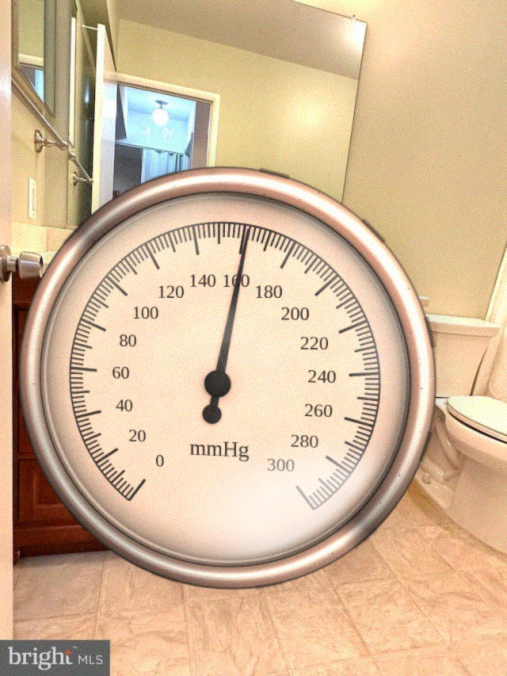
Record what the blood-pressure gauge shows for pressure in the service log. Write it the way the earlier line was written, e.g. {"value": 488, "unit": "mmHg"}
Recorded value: {"value": 162, "unit": "mmHg"}
